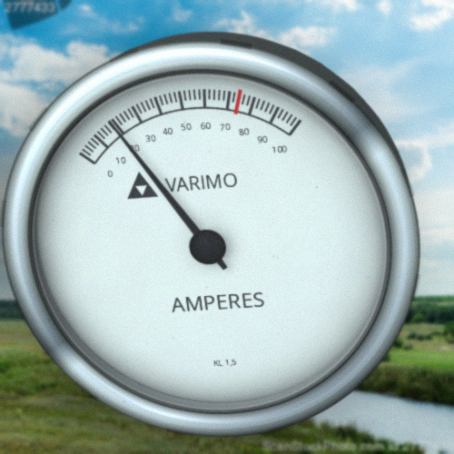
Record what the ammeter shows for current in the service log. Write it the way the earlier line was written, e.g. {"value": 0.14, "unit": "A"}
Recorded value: {"value": 20, "unit": "A"}
